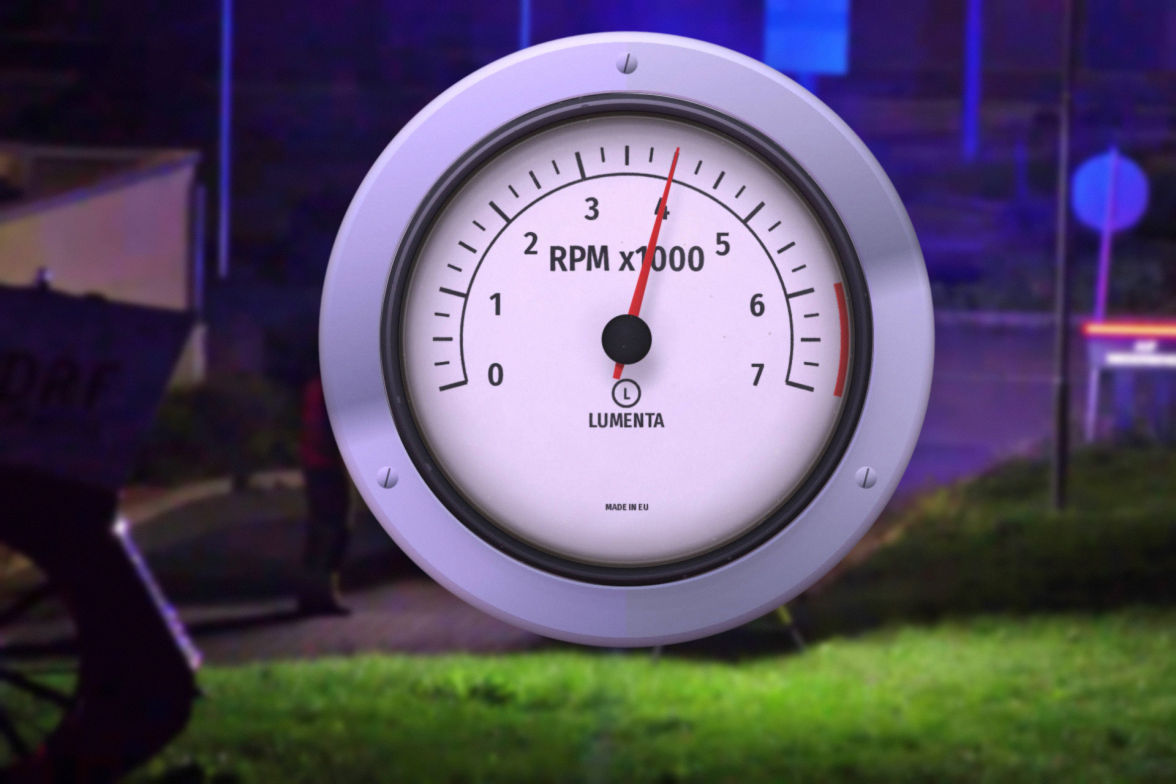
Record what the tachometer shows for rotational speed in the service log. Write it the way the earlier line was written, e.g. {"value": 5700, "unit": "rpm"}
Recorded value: {"value": 4000, "unit": "rpm"}
